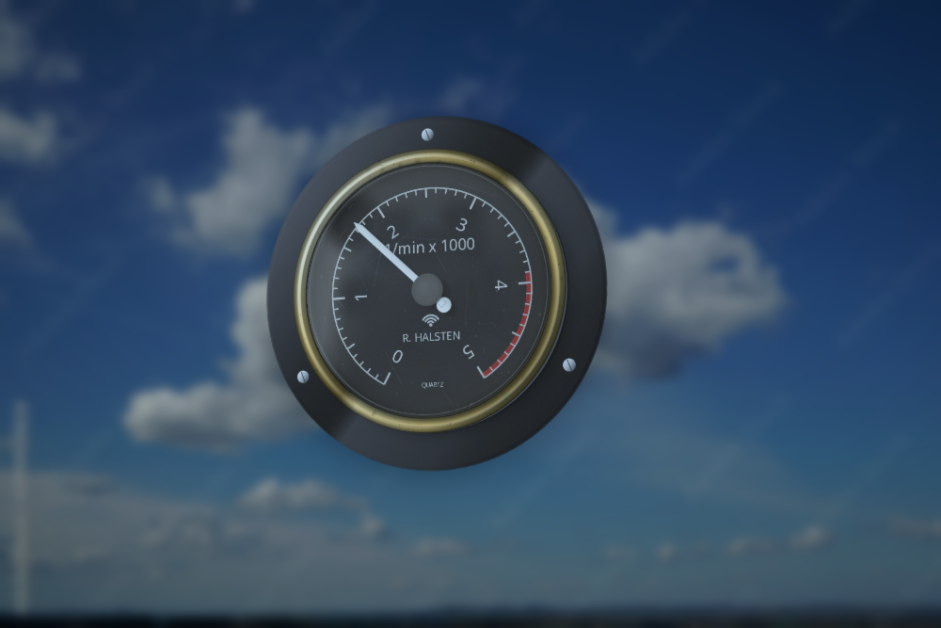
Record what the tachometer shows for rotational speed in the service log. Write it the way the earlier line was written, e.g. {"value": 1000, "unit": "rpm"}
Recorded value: {"value": 1750, "unit": "rpm"}
